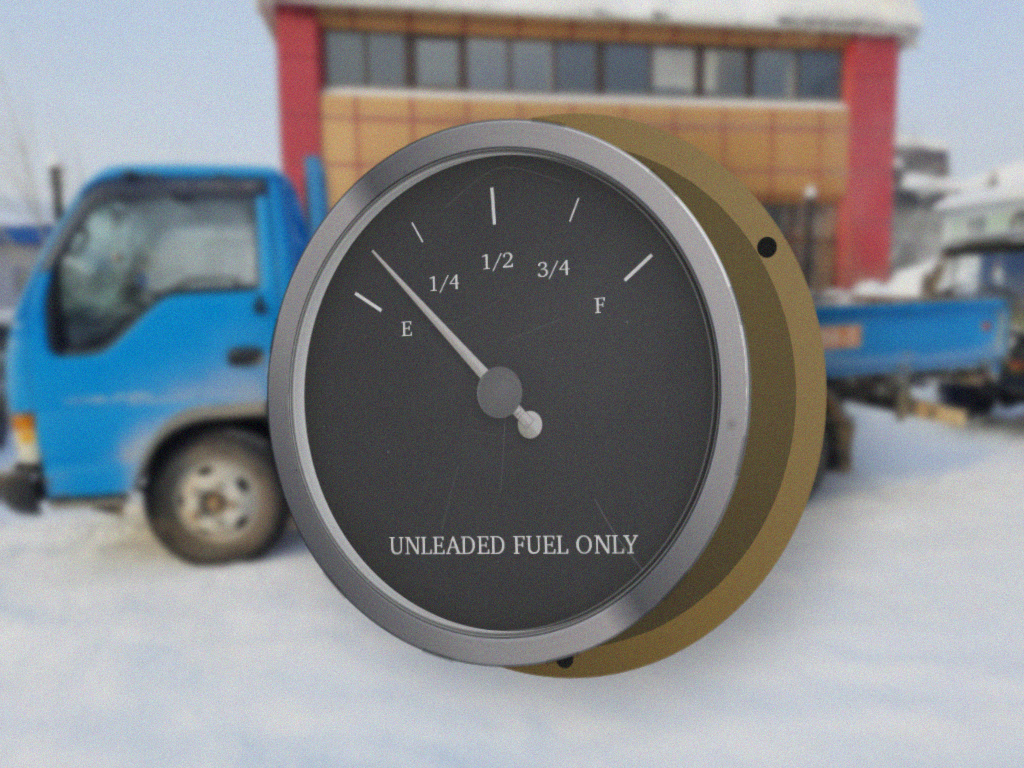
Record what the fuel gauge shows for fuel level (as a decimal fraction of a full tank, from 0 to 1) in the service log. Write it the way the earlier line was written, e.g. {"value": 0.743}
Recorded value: {"value": 0.125}
